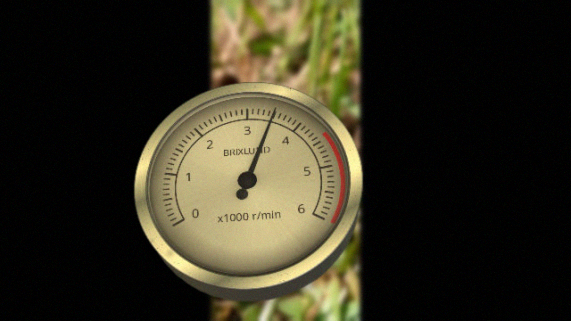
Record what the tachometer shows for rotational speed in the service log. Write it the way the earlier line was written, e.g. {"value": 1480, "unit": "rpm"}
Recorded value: {"value": 3500, "unit": "rpm"}
